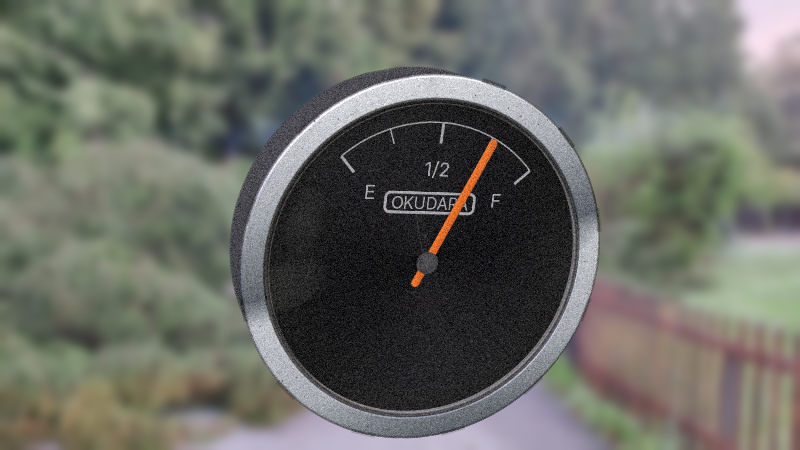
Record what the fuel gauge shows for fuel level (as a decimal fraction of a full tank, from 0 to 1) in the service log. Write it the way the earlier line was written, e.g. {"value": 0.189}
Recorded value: {"value": 0.75}
